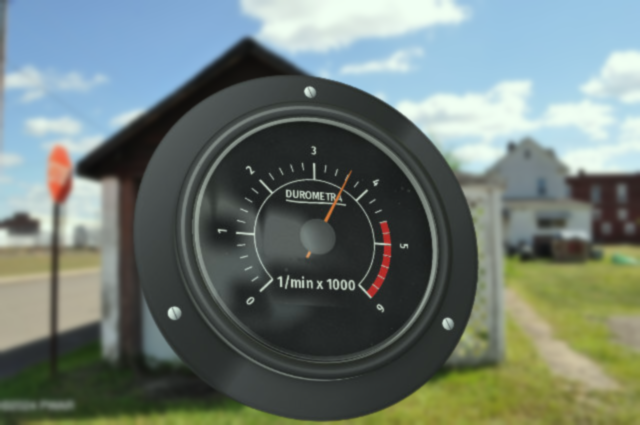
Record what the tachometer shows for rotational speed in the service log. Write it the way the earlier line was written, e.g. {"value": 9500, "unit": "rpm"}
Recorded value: {"value": 3600, "unit": "rpm"}
